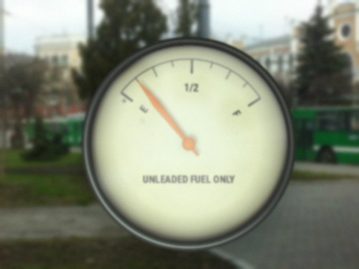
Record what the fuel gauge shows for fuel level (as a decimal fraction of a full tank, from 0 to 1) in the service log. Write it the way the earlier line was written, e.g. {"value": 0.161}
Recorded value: {"value": 0.125}
